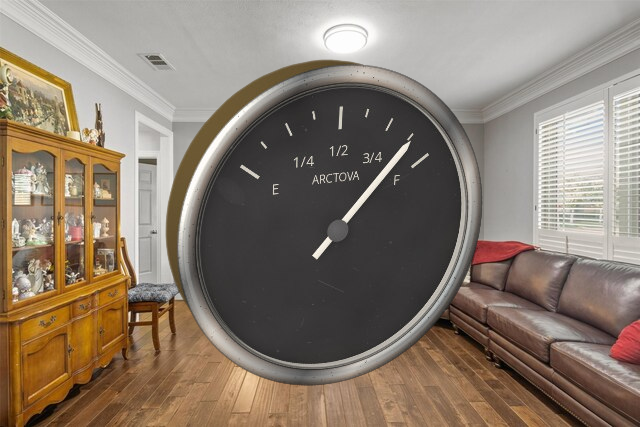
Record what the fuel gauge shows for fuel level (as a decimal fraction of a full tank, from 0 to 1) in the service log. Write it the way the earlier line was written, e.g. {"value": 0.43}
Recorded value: {"value": 0.875}
